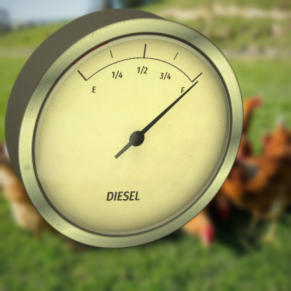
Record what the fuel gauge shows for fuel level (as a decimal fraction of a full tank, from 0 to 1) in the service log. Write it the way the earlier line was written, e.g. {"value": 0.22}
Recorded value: {"value": 1}
